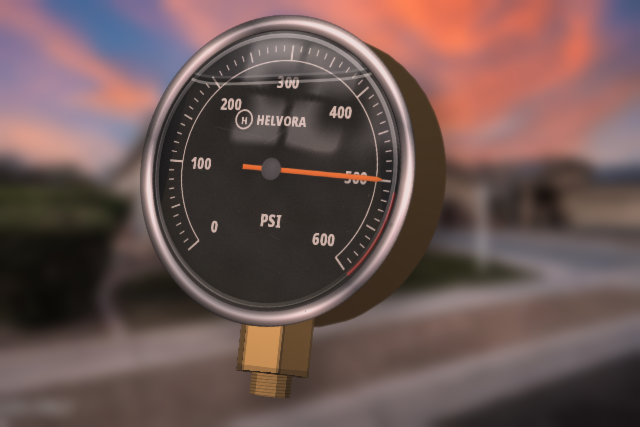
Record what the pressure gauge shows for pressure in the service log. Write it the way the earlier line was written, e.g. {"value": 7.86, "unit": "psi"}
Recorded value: {"value": 500, "unit": "psi"}
